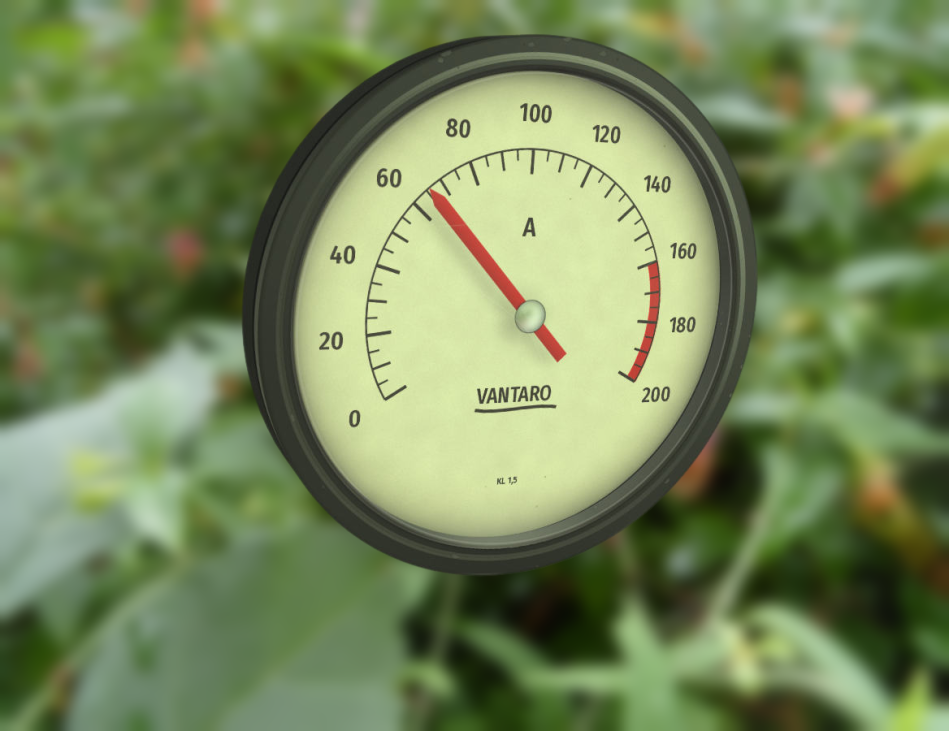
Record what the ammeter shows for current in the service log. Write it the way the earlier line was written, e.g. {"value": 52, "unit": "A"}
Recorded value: {"value": 65, "unit": "A"}
